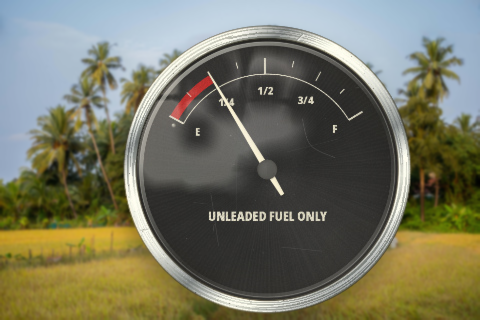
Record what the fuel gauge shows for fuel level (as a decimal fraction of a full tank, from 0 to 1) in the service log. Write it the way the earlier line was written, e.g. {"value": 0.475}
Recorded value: {"value": 0.25}
